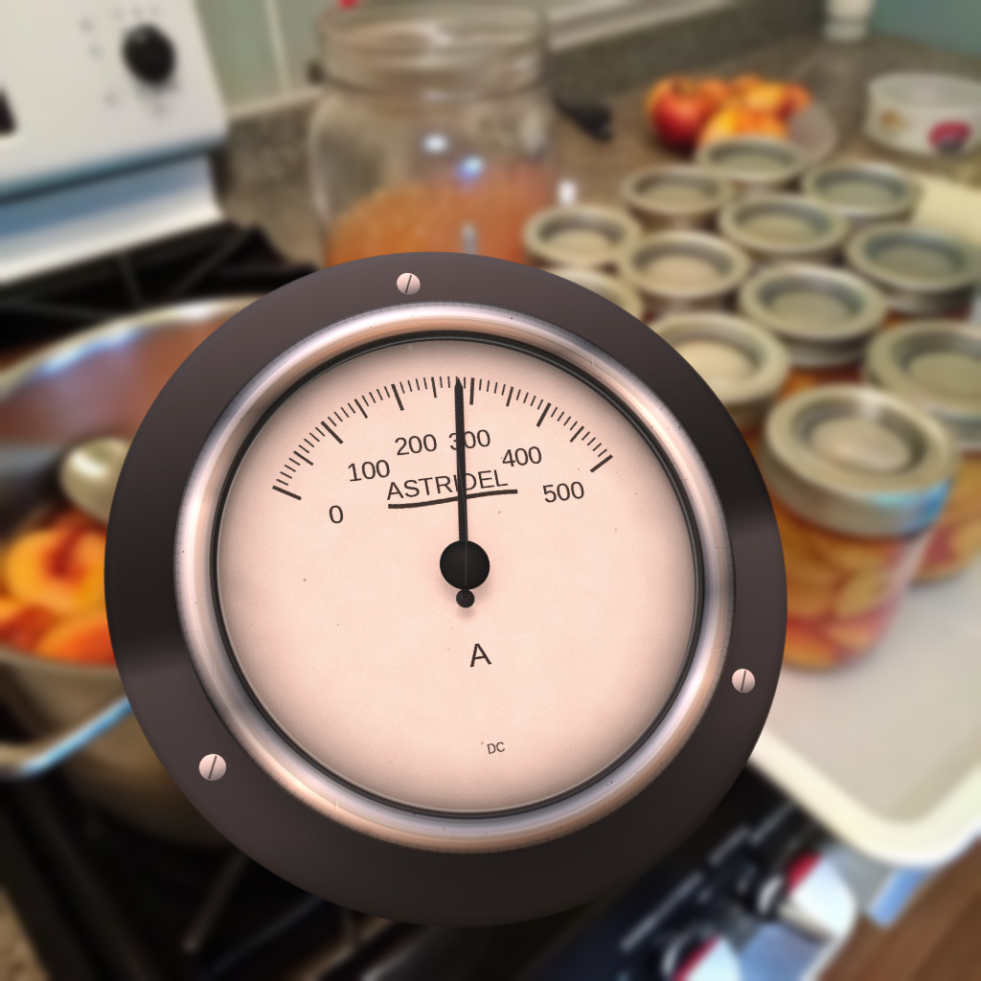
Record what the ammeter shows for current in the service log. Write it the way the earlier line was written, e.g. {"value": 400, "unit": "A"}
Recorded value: {"value": 280, "unit": "A"}
